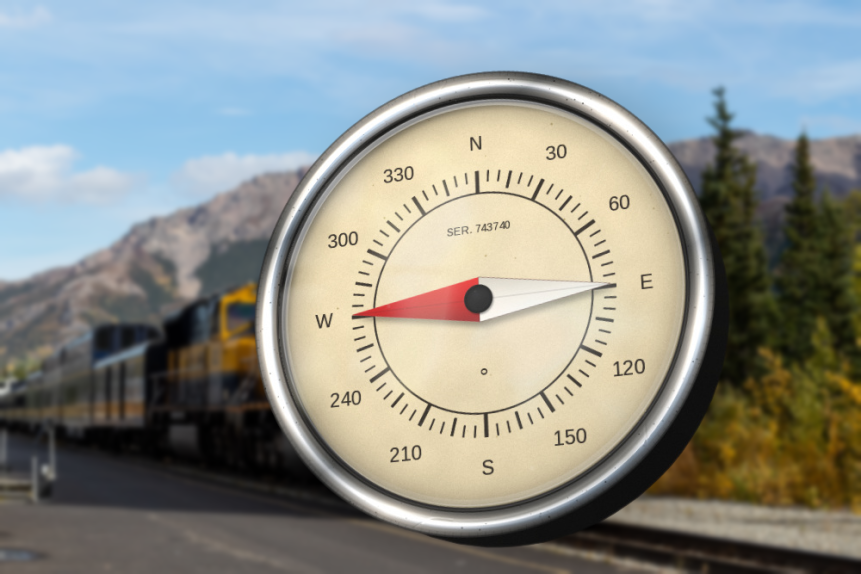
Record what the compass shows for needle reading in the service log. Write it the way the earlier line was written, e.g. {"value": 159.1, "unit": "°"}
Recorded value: {"value": 270, "unit": "°"}
